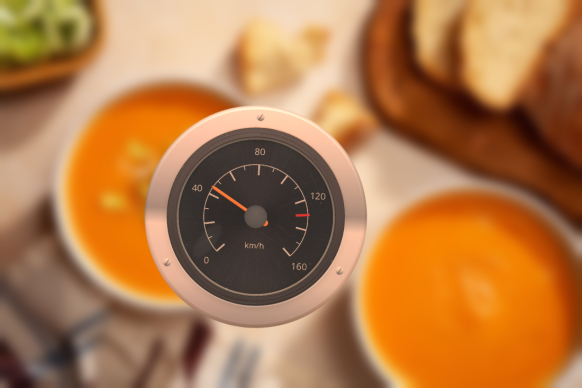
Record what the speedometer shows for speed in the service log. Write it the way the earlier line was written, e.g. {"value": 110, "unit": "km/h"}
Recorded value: {"value": 45, "unit": "km/h"}
